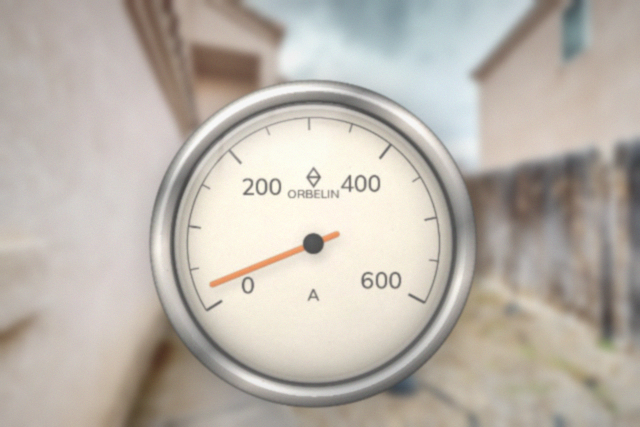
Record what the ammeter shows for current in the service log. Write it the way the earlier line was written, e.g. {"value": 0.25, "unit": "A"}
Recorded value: {"value": 25, "unit": "A"}
